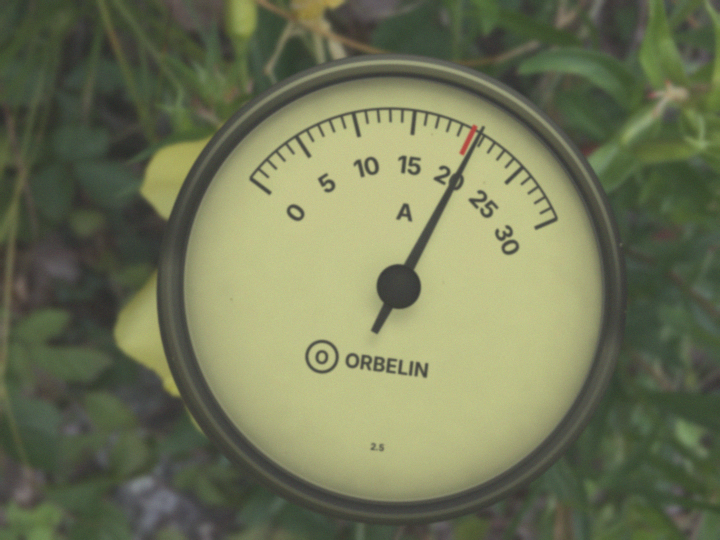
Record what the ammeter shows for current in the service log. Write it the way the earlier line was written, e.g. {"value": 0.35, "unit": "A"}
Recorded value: {"value": 20.5, "unit": "A"}
